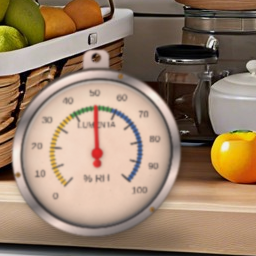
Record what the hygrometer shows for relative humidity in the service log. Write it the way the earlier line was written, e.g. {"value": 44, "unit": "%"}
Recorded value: {"value": 50, "unit": "%"}
